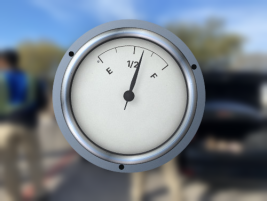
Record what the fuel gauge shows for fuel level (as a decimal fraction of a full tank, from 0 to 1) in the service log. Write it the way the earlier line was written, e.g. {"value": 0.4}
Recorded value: {"value": 0.625}
